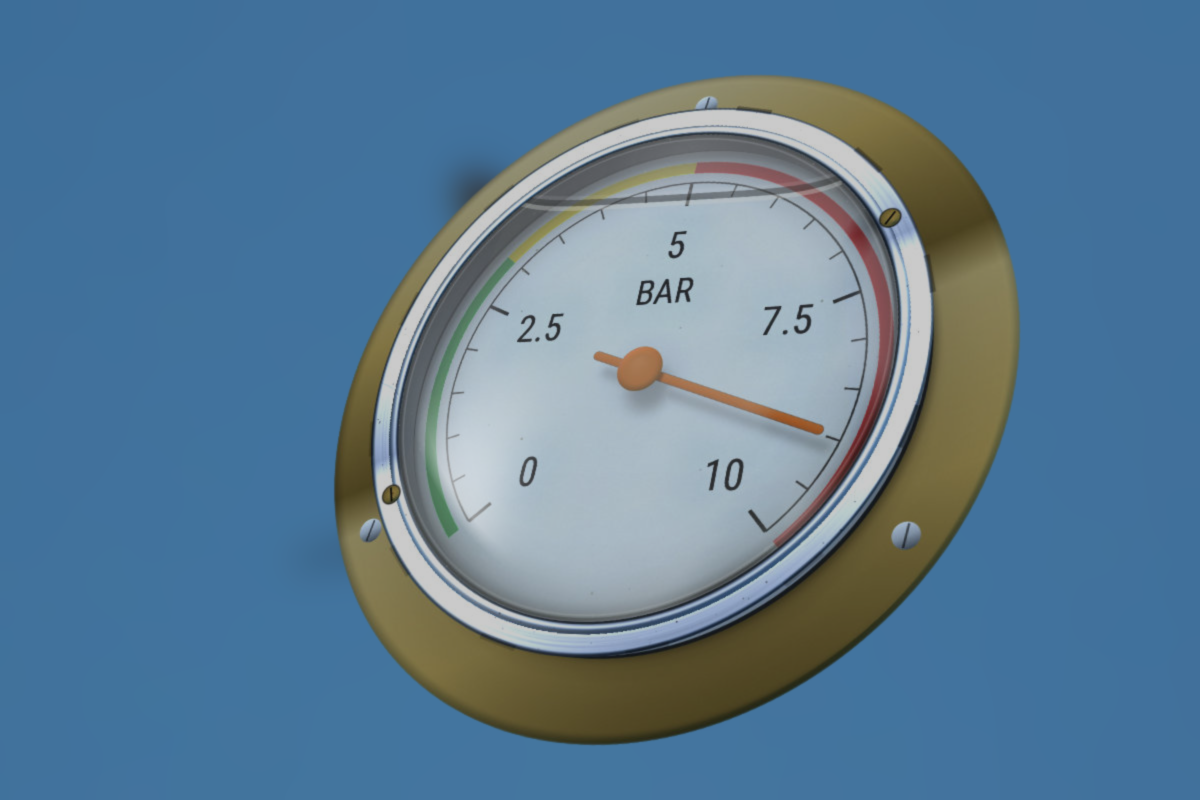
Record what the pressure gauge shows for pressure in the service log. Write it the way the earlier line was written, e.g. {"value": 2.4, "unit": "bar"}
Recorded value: {"value": 9, "unit": "bar"}
